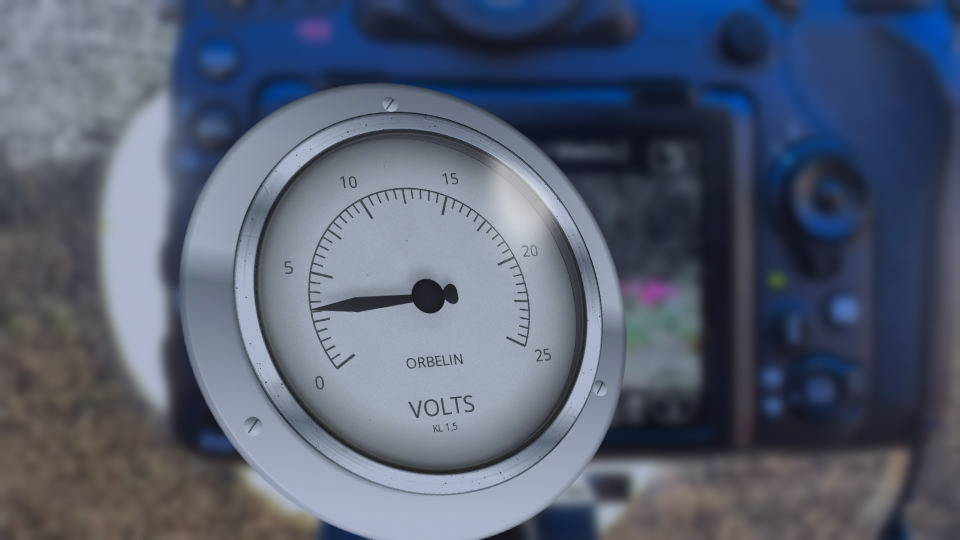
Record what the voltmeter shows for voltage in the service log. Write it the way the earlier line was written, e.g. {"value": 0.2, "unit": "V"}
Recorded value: {"value": 3, "unit": "V"}
